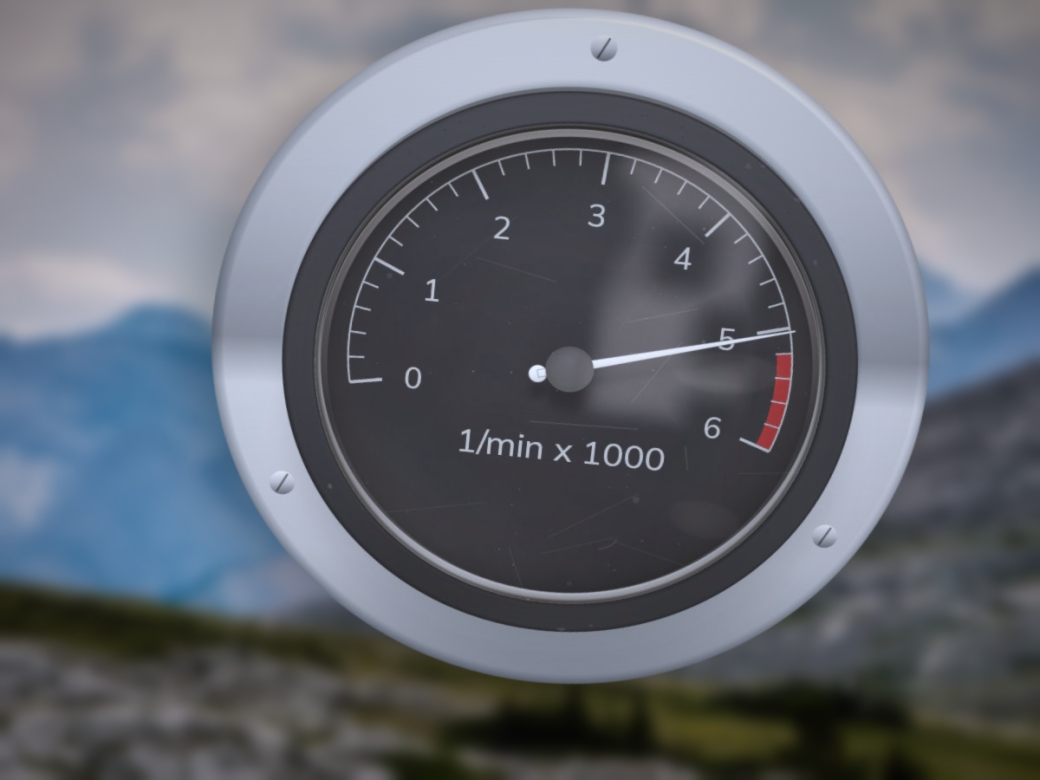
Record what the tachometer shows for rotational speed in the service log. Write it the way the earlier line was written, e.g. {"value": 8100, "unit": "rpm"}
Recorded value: {"value": 5000, "unit": "rpm"}
